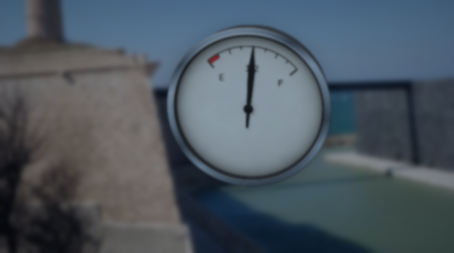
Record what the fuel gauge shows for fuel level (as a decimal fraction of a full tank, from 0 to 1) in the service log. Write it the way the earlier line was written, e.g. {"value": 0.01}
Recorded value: {"value": 0.5}
